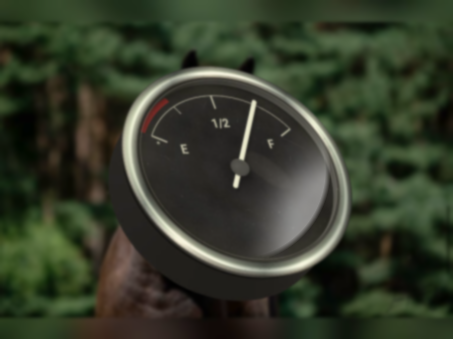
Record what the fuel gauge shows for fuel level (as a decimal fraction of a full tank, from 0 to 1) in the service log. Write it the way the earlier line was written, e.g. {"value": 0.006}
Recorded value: {"value": 0.75}
